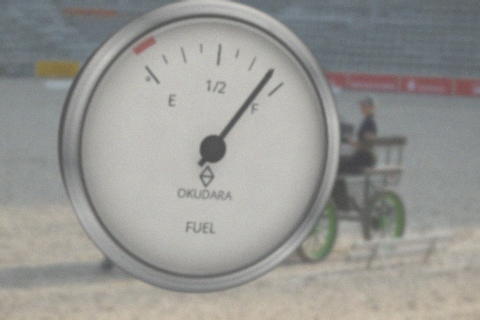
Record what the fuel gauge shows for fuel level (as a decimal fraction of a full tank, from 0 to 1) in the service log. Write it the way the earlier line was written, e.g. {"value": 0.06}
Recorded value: {"value": 0.875}
